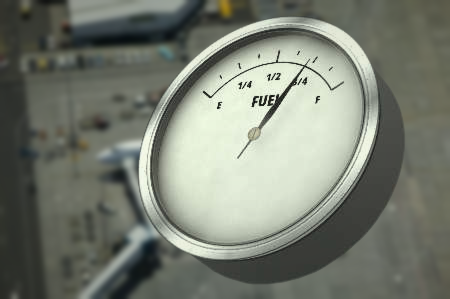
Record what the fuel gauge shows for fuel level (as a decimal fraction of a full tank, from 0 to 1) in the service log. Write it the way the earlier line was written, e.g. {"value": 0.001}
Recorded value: {"value": 0.75}
